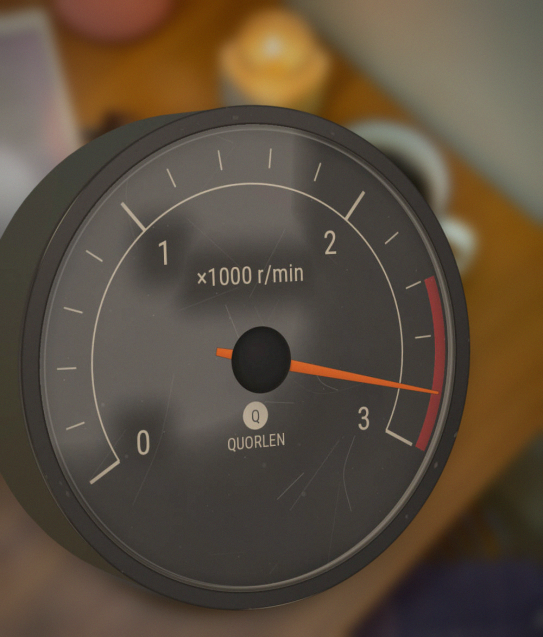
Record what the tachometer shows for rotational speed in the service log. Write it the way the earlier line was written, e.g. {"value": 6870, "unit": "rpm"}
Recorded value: {"value": 2800, "unit": "rpm"}
